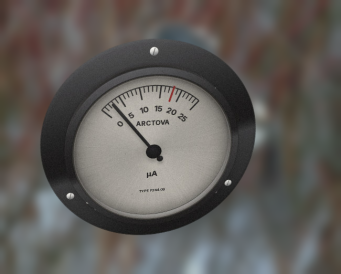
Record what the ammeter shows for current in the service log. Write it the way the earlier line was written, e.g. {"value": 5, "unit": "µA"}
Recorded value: {"value": 3, "unit": "µA"}
